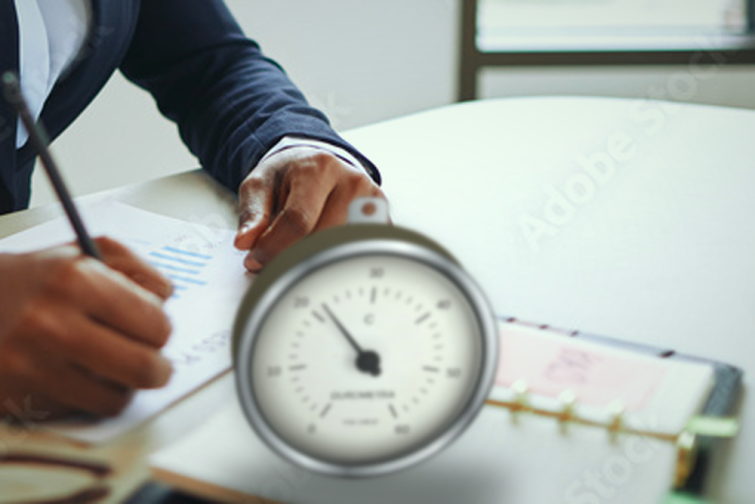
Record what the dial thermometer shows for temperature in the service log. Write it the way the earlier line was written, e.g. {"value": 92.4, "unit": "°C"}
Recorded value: {"value": 22, "unit": "°C"}
